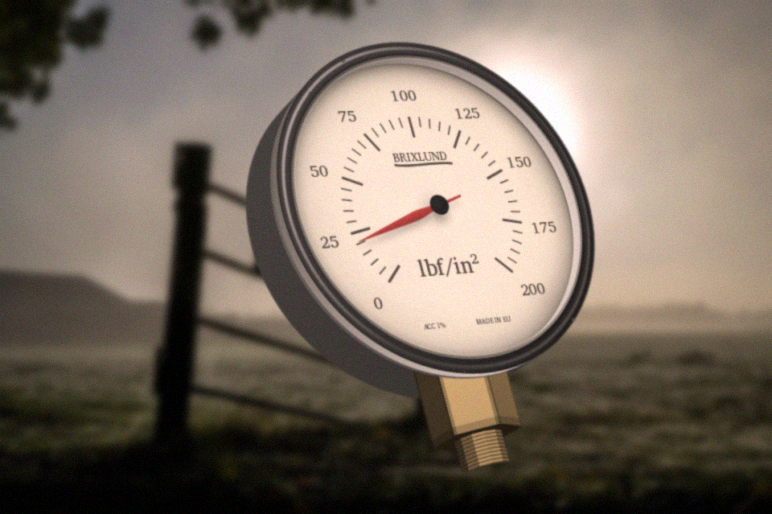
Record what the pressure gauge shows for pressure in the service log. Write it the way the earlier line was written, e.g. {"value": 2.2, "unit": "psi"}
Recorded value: {"value": 20, "unit": "psi"}
